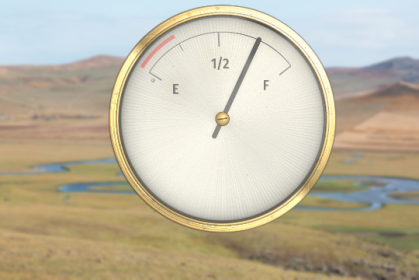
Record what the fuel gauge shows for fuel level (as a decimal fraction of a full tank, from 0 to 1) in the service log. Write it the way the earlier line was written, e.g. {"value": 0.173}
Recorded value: {"value": 0.75}
